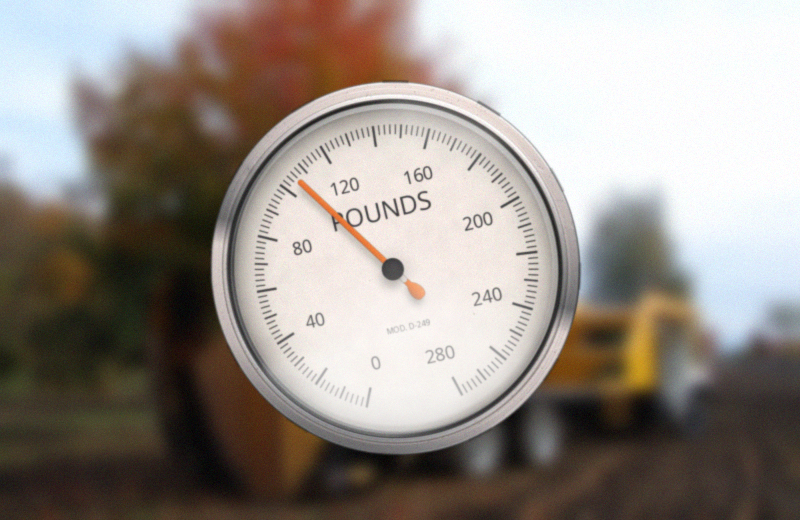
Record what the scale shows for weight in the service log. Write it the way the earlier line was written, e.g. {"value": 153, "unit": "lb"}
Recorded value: {"value": 106, "unit": "lb"}
